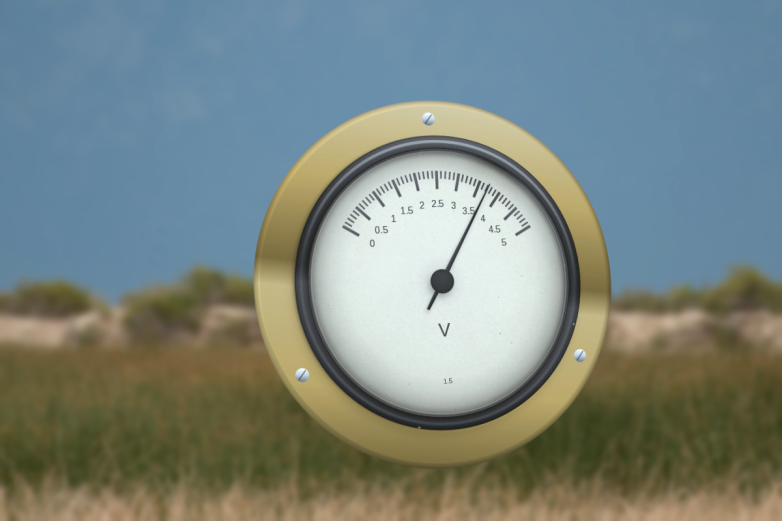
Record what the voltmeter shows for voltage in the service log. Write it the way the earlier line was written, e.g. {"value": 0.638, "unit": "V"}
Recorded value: {"value": 3.7, "unit": "V"}
